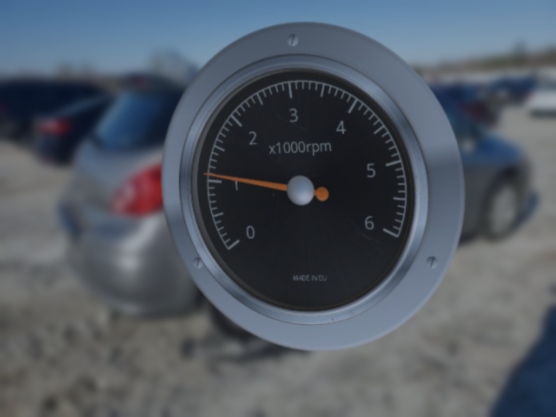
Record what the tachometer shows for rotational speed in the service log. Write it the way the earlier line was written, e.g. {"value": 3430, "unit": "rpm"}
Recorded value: {"value": 1100, "unit": "rpm"}
